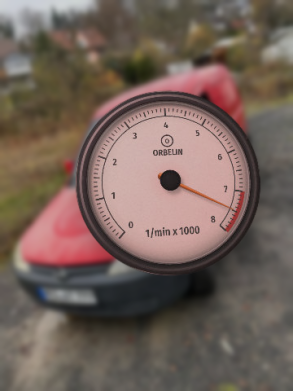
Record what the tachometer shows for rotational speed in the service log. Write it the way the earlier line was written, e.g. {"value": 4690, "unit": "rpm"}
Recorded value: {"value": 7500, "unit": "rpm"}
